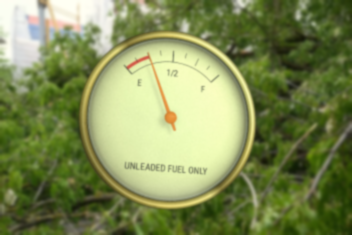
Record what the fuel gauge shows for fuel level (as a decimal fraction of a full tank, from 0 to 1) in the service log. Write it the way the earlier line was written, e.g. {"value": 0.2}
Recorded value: {"value": 0.25}
